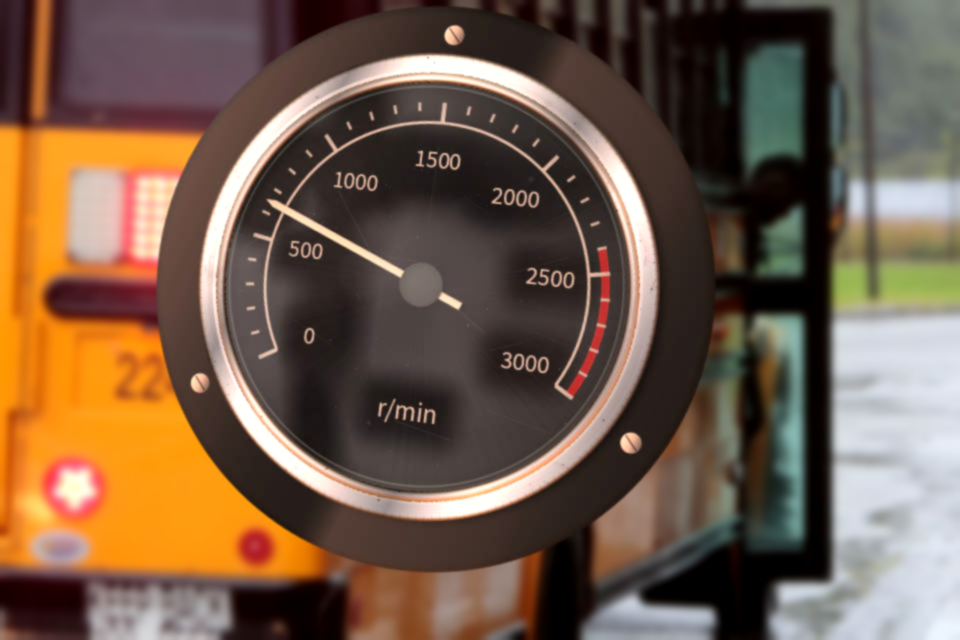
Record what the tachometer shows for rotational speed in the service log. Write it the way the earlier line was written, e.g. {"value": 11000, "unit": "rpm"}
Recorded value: {"value": 650, "unit": "rpm"}
